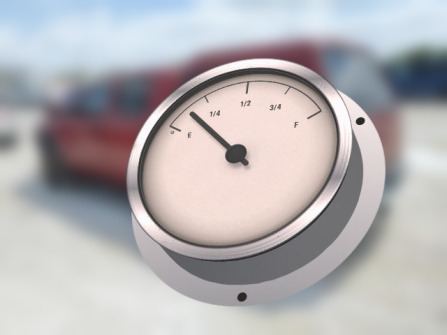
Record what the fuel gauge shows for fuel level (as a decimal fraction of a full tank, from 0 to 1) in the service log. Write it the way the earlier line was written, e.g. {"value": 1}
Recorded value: {"value": 0.125}
